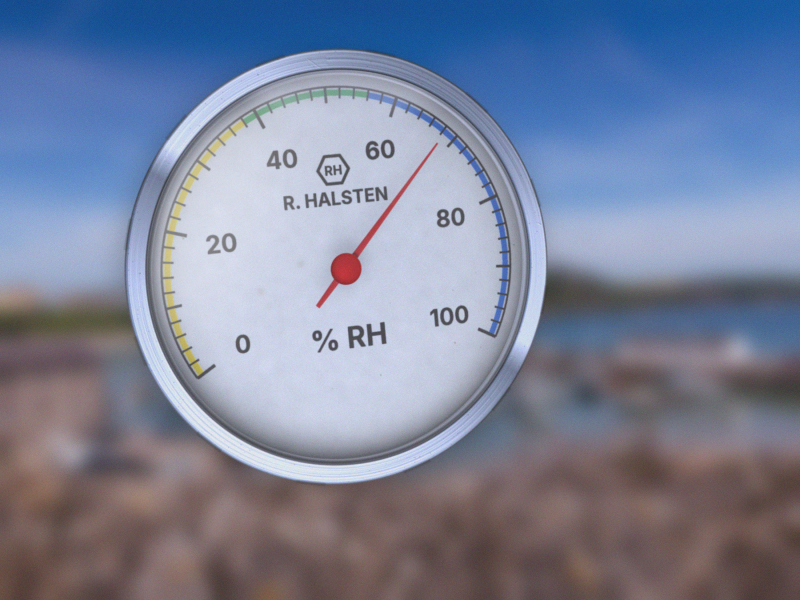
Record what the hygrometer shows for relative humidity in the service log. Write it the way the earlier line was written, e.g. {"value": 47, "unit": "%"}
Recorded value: {"value": 68, "unit": "%"}
